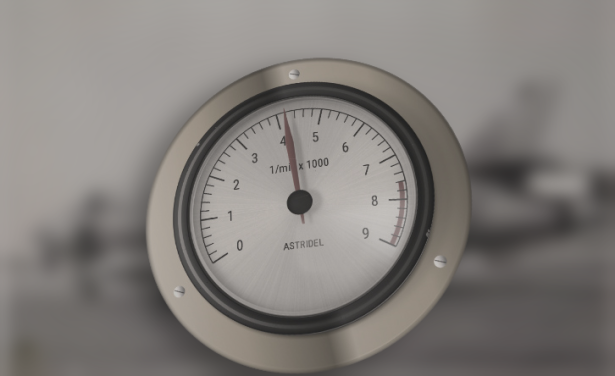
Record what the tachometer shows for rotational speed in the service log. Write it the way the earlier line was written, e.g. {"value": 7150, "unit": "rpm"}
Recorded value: {"value": 4200, "unit": "rpm"}
